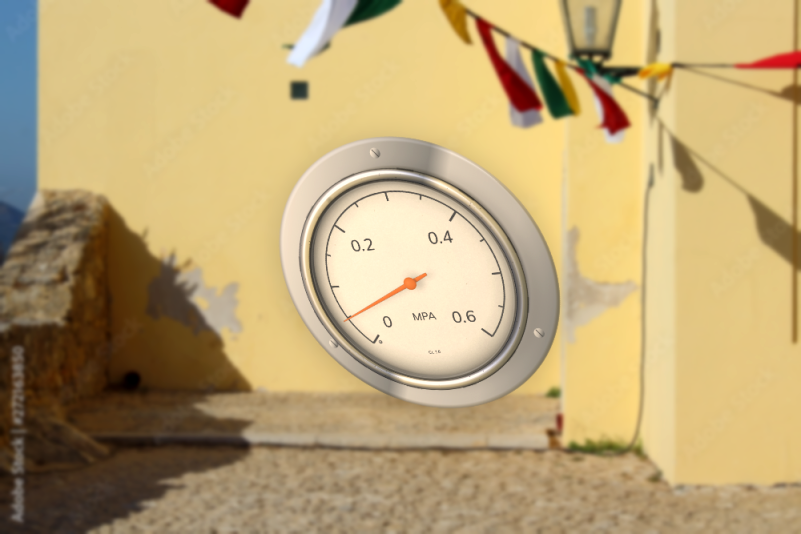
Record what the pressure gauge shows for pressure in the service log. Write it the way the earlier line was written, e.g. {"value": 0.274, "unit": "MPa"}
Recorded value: {"value": 0.05, "unit": "MPa"}
